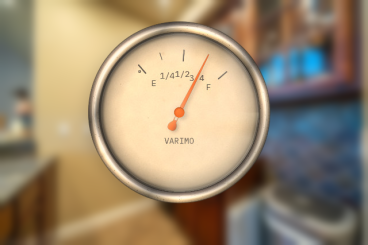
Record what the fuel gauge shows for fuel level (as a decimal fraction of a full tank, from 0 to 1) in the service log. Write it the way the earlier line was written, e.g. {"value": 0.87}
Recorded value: {"value": 0.75}
